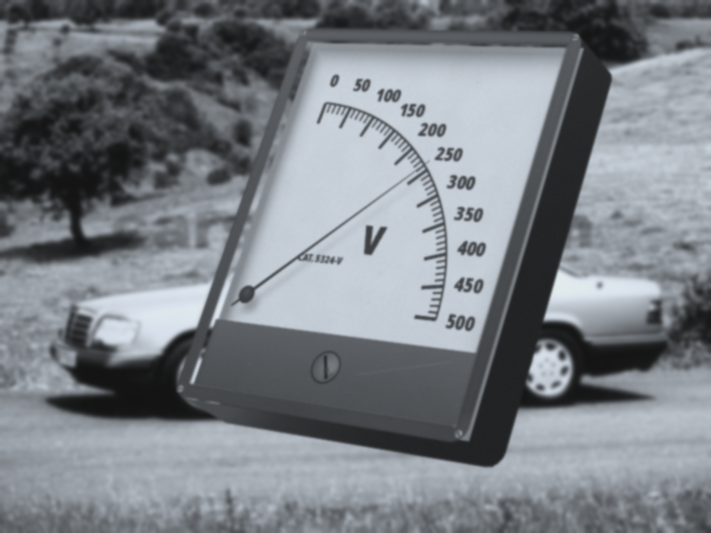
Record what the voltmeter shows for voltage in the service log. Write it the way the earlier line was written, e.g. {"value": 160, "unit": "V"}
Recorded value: {"value": 250, "unit": "V"}
